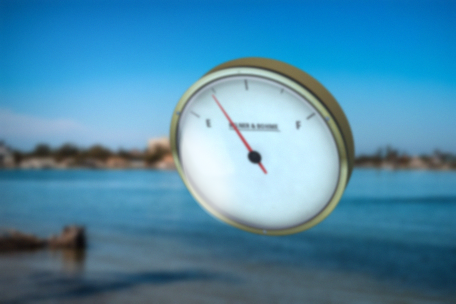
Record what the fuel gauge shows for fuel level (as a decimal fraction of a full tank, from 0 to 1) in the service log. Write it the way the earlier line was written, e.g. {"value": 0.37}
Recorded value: {"value": 0.25}
